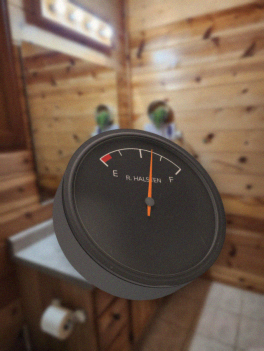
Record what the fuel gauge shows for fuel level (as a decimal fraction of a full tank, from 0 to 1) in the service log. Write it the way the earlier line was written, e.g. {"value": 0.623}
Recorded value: {"value": 0.625}
